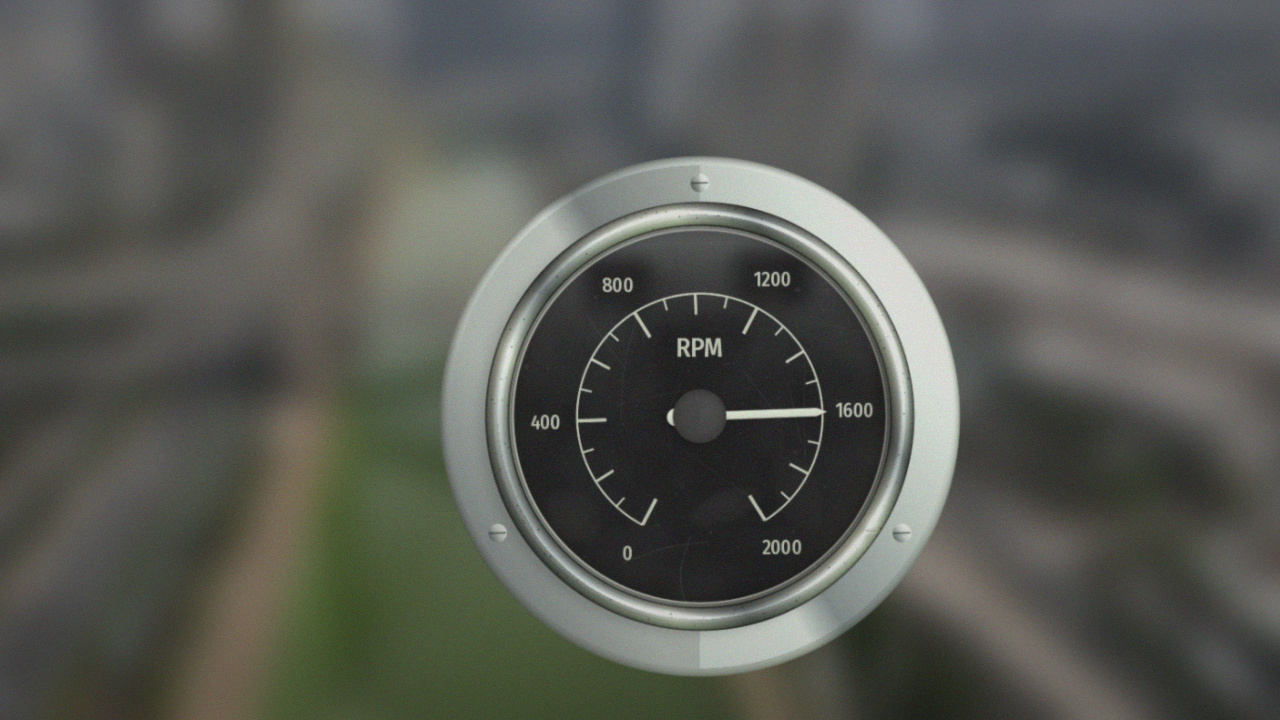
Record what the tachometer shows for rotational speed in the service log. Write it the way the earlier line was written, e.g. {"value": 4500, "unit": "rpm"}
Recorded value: {"value": 1600, "unit": "rpm"}
